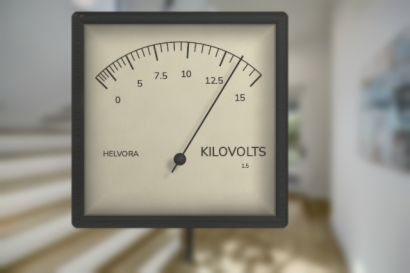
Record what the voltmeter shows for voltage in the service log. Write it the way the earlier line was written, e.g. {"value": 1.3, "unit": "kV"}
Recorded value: {"value": 13.5, "unit": "kV"}
